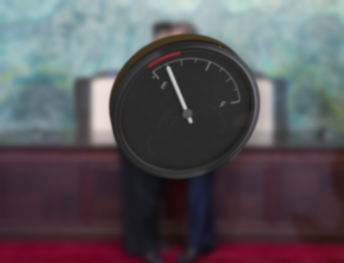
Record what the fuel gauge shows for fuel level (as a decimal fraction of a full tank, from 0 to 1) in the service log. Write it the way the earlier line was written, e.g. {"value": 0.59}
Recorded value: {"value": 0.125}
